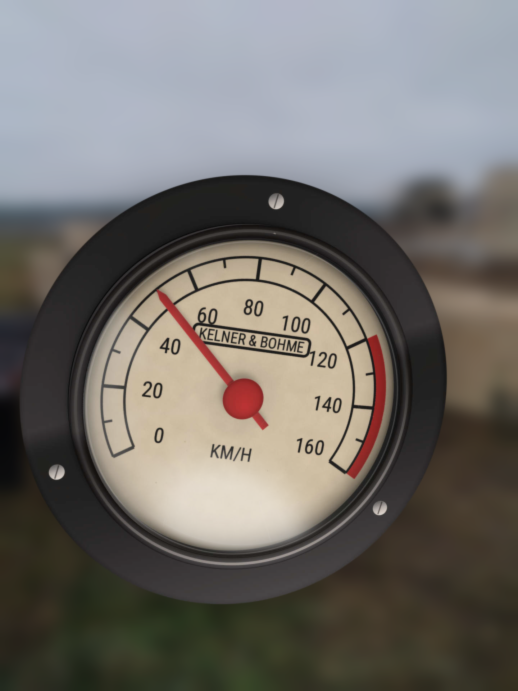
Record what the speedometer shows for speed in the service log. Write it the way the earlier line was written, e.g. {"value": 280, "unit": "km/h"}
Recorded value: {"value": 50, "unit": "km/h"}
